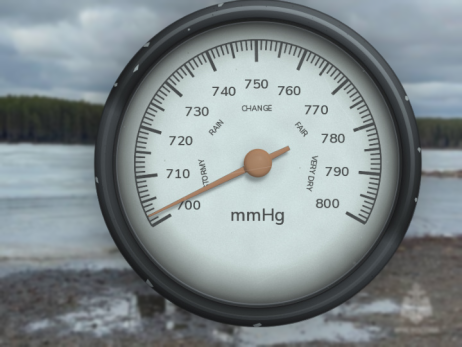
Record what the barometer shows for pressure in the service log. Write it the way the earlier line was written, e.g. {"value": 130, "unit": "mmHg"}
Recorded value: {"value": 702, "unit": "mmHg"}
